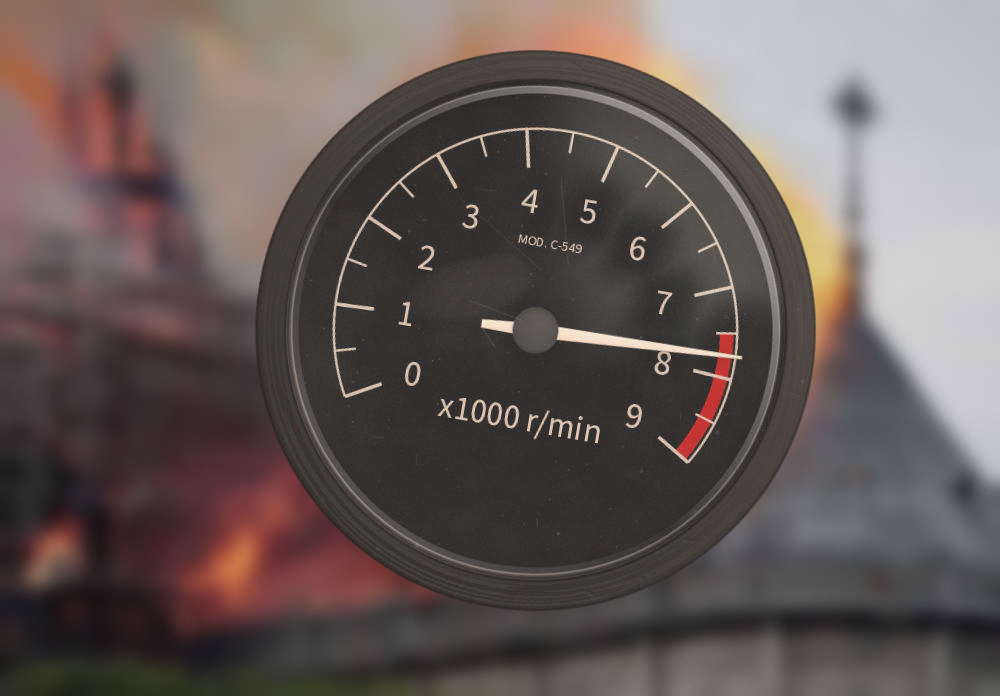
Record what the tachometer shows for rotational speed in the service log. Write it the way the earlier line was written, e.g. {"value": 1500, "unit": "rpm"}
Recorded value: {"value": 7750, "unit": "rpm"}
